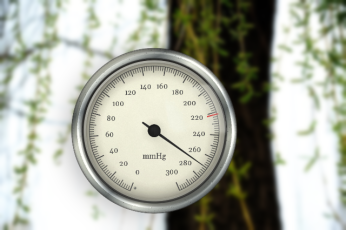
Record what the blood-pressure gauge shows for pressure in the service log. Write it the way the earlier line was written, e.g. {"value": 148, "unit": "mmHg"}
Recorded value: {"value": 270, "unit": "mmHg"}
